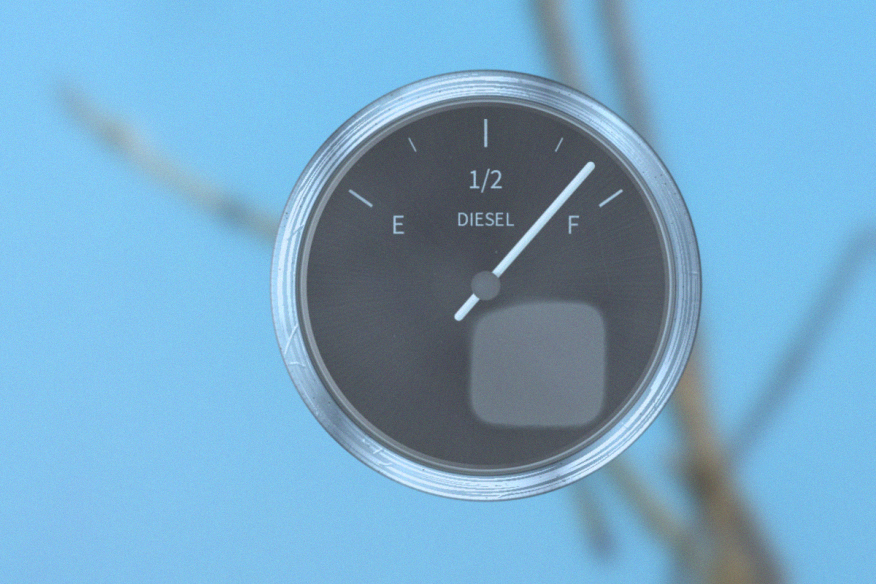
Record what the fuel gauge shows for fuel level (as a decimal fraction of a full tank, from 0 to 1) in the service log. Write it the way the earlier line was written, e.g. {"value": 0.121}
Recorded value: {"value": 0.875}
